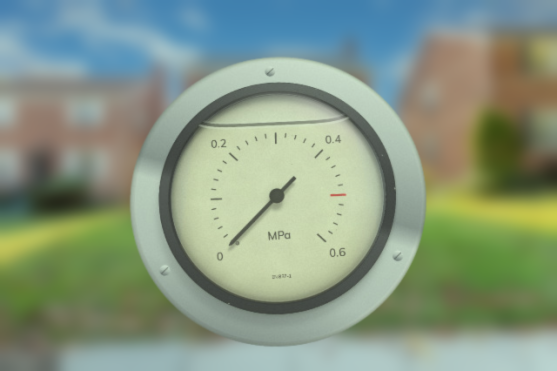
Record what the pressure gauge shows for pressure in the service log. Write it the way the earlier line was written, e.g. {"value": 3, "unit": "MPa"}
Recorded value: {"value": 0, "unit": "MPa"}
